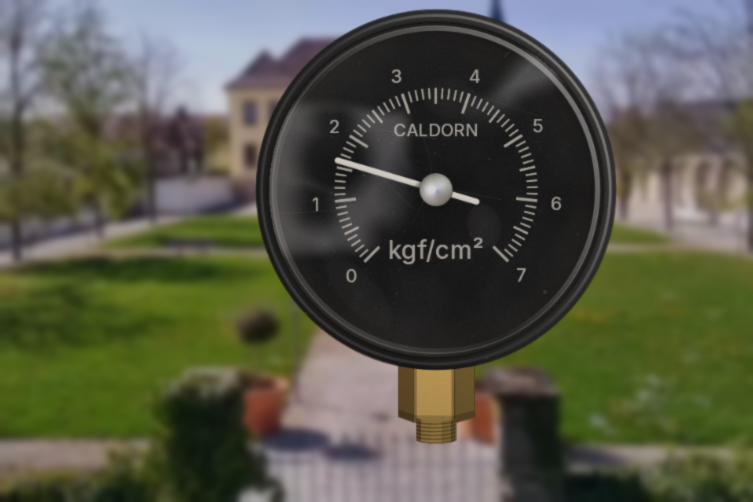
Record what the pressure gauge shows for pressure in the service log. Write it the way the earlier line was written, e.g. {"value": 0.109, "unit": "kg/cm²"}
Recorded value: {"value": 1.6, "unit": "kg/cm²"}
